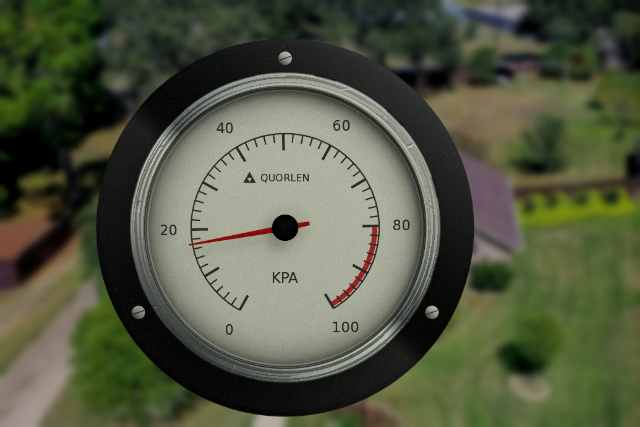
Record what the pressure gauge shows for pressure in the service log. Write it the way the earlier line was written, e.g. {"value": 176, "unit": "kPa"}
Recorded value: {"value": 17, "unit": "kPa"}
